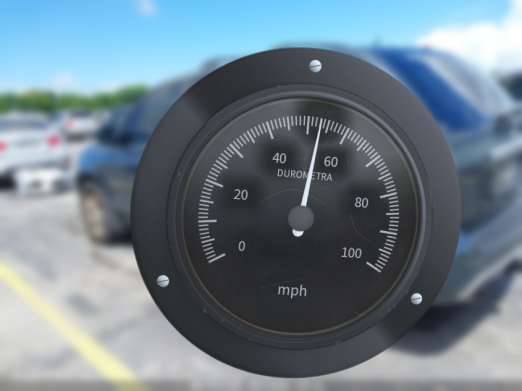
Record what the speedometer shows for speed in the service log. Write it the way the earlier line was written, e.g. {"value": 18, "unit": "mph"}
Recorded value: {"value": 53, "unit": "mph"}
